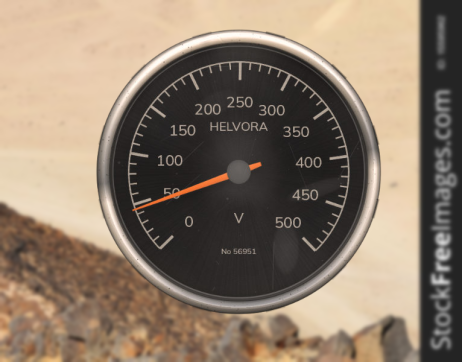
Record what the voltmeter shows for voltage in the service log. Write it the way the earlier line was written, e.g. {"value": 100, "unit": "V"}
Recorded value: {"value": 45, "unit": "V"}
